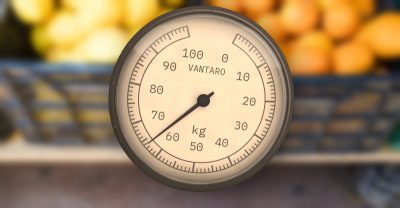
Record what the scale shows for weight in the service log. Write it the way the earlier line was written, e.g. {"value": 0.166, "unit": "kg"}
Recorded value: {"value": 64, "unit": "kg"}
